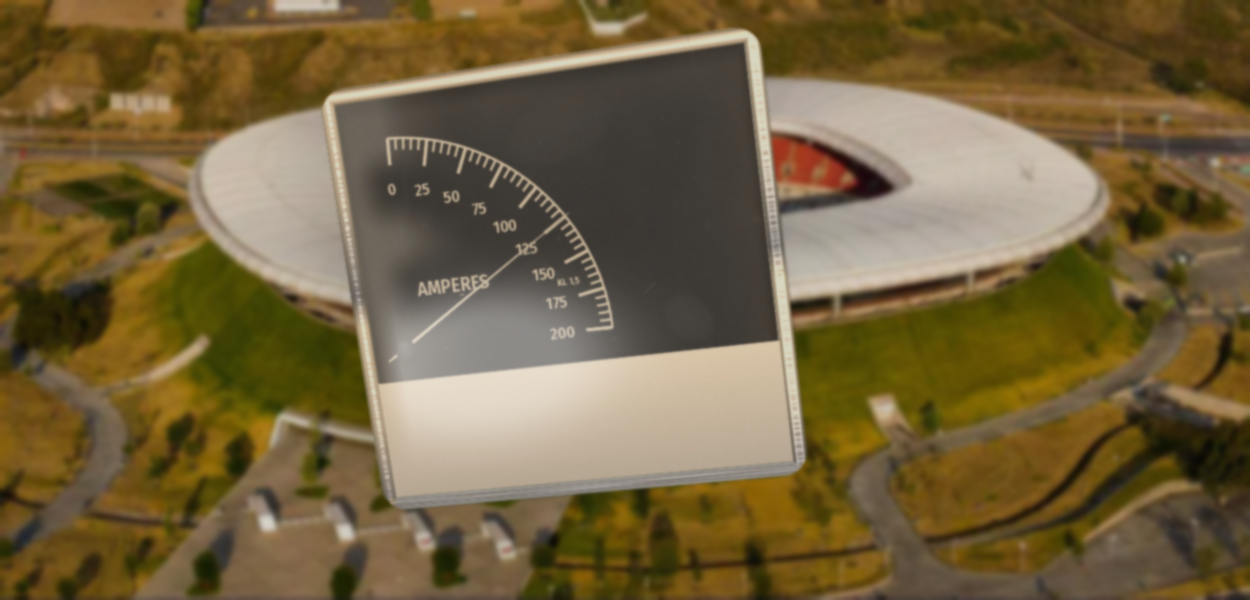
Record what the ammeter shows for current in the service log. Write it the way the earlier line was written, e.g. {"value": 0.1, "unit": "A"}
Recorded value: {"value": 125, "unit": "A"}
